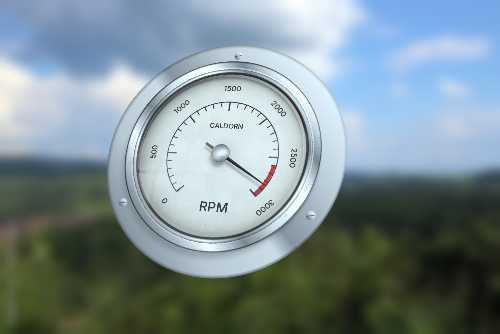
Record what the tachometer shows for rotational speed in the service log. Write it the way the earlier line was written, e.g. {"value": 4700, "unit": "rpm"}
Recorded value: {"value": 2850, "unit": "rpm"}
